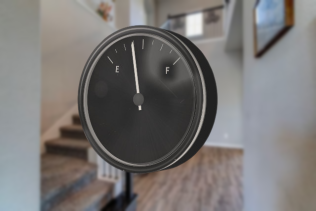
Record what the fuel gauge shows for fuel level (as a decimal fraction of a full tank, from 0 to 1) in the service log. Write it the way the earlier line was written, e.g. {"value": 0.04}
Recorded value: {"value": 0.375}
